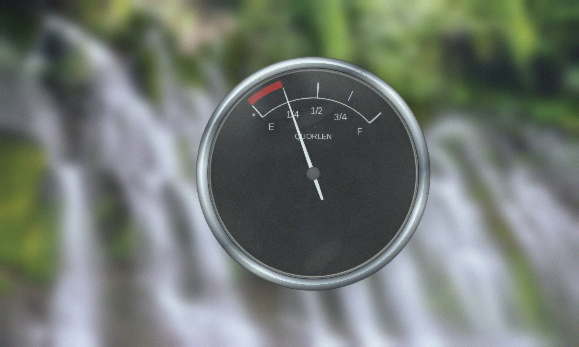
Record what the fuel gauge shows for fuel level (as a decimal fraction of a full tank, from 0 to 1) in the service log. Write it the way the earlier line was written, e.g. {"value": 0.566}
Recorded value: {"value": 0.25}
